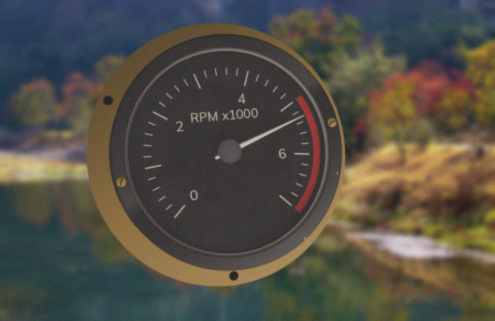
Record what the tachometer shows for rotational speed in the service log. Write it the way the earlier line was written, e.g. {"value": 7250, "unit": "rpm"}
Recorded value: {"value": 5300, "unit": "rpm"}
